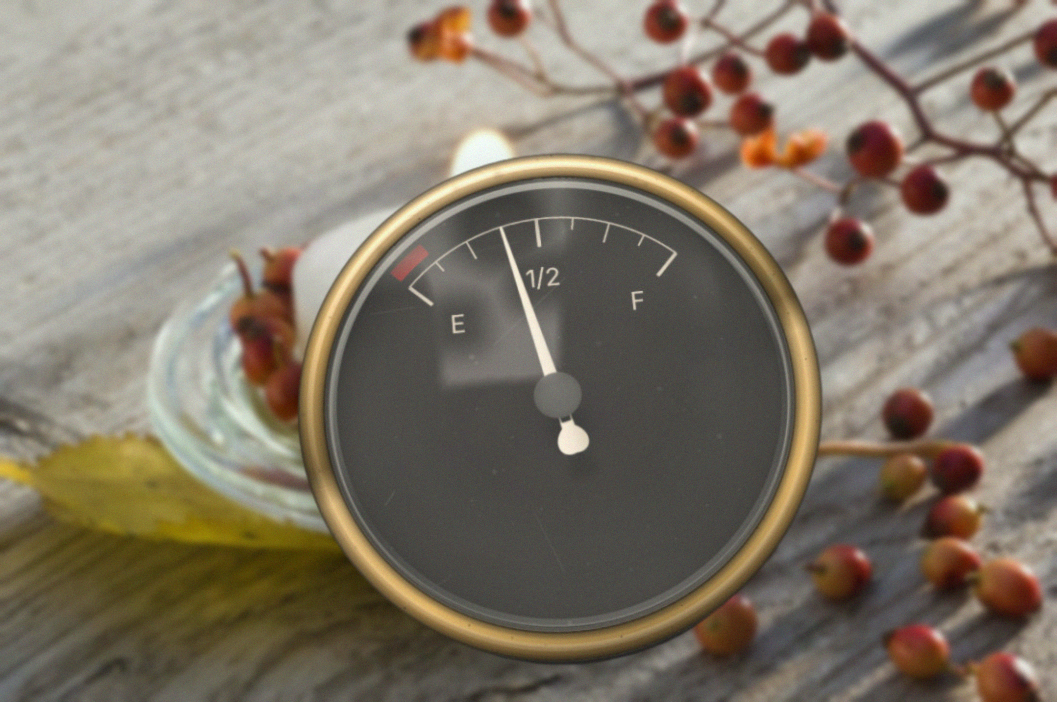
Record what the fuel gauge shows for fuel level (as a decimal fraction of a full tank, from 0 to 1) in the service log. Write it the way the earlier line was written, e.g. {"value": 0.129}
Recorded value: {"value": 0.375}
